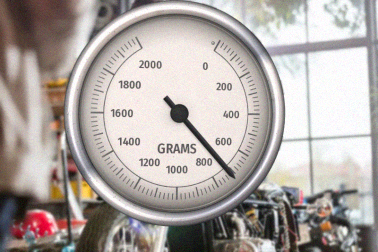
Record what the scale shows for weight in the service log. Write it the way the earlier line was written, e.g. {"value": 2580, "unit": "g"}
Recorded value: {"value": 720, "unit": "g"}
